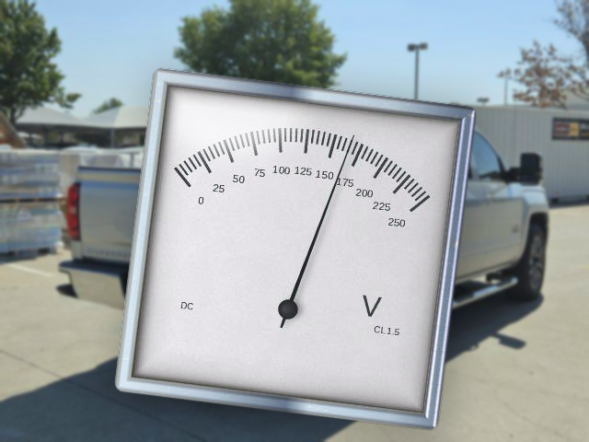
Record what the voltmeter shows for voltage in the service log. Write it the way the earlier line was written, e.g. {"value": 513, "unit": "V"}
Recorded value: {"value": 165, "unit": "V"}
